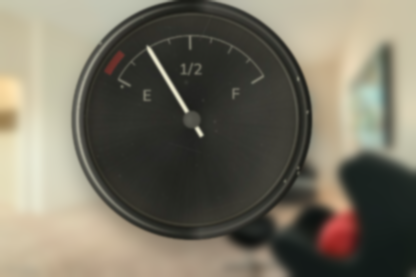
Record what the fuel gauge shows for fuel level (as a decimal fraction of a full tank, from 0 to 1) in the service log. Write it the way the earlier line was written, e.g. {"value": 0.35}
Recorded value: {"value": 0.25}
